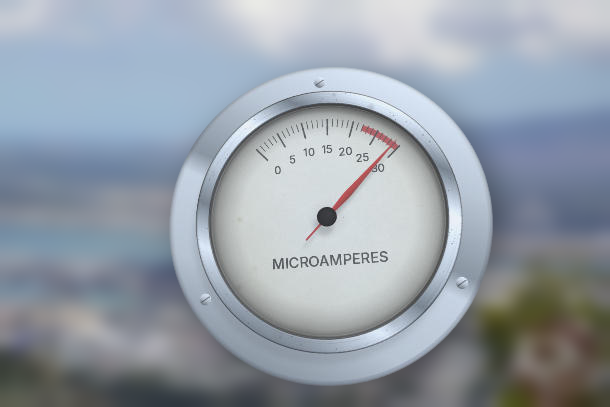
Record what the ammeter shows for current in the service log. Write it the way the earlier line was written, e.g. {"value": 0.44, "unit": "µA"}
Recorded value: {"value": 29, "unit": "µA"}
